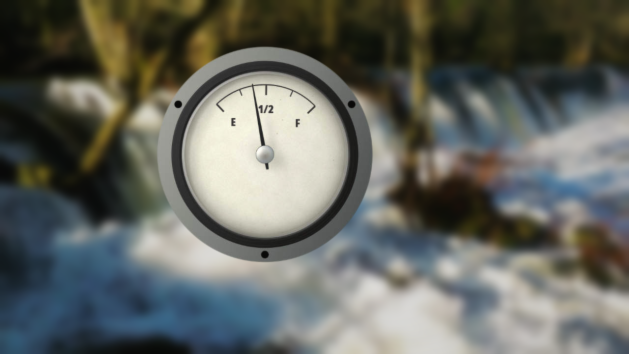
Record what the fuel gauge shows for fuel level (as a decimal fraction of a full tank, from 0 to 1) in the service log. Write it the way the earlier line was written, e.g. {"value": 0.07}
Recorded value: {"value": 0.375}
